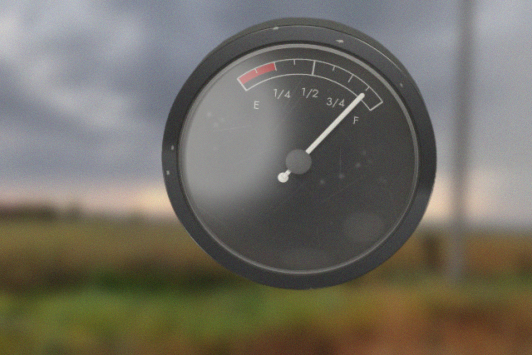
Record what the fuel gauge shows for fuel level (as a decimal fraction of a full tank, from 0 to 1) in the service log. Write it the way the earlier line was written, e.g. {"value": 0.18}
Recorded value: {"value": 0.875}
